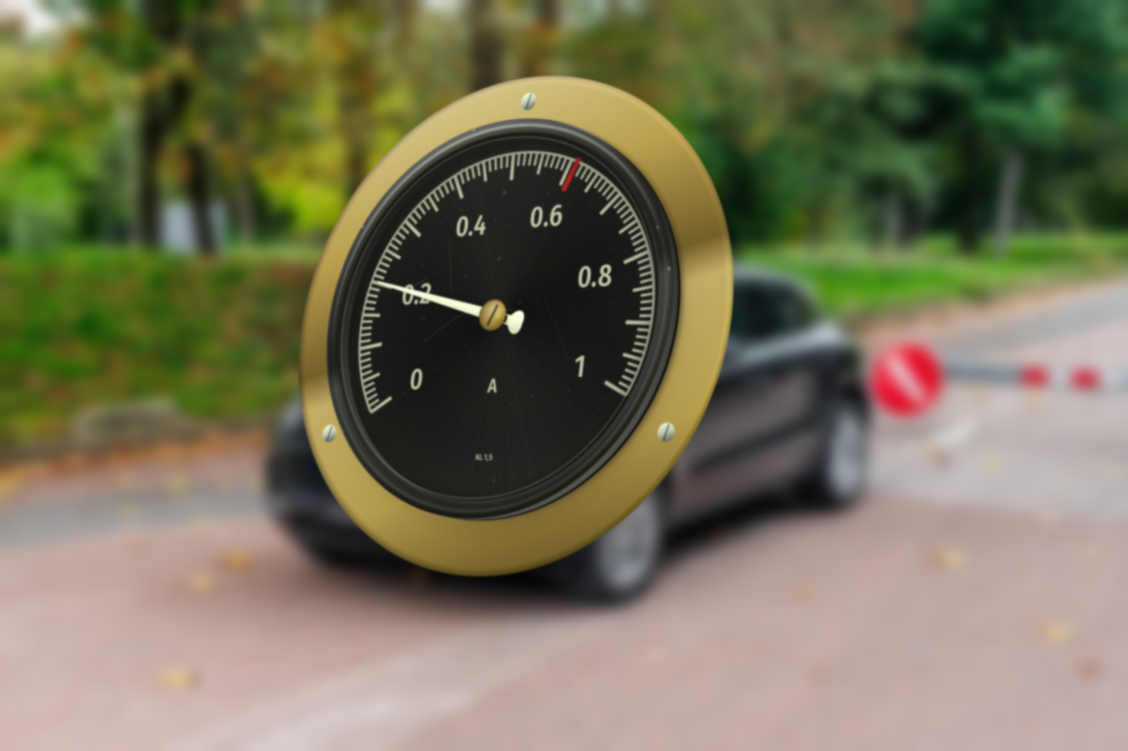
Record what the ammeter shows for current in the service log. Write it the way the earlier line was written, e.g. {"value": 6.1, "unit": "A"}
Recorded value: {"value": 0.2, "unit": "A"}
